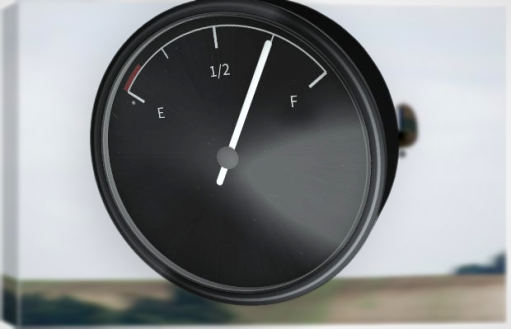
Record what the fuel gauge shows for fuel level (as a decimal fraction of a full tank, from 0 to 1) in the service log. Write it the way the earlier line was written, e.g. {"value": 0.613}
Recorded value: {"value": 0.75}
